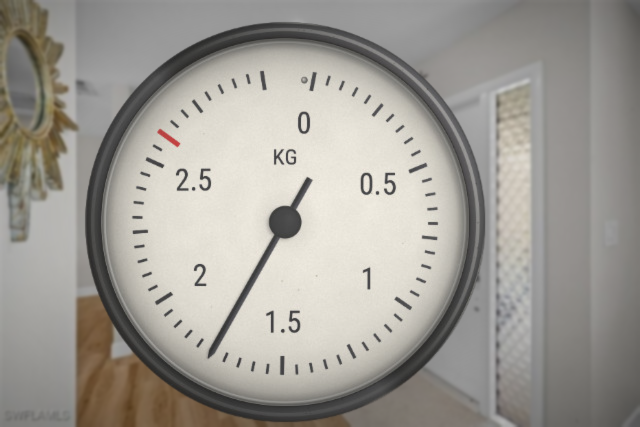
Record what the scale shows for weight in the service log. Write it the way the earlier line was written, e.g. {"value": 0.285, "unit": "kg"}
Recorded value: {"value": 1.75, "unit": "kg"}
